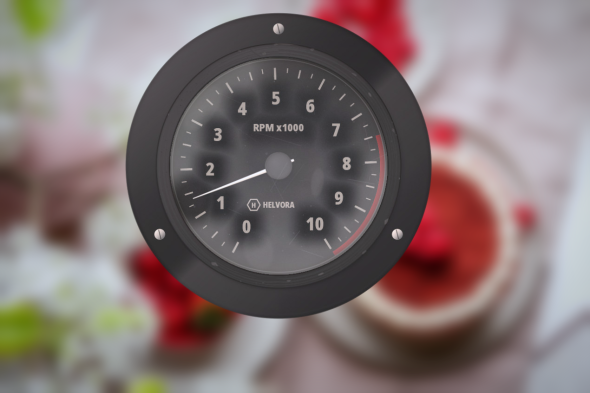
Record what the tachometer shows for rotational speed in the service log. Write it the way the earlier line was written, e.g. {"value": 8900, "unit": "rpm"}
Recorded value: {"value": 1375, "unit": "rpm"}
